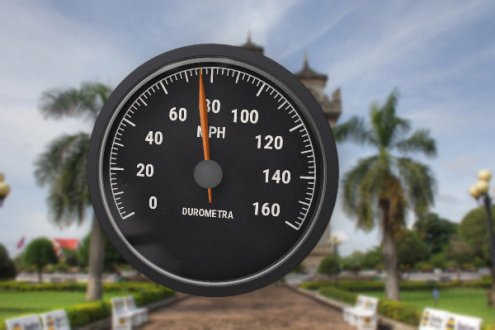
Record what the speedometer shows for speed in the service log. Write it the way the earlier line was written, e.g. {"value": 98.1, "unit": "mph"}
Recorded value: {"value": 76, "unit": "mph"}
